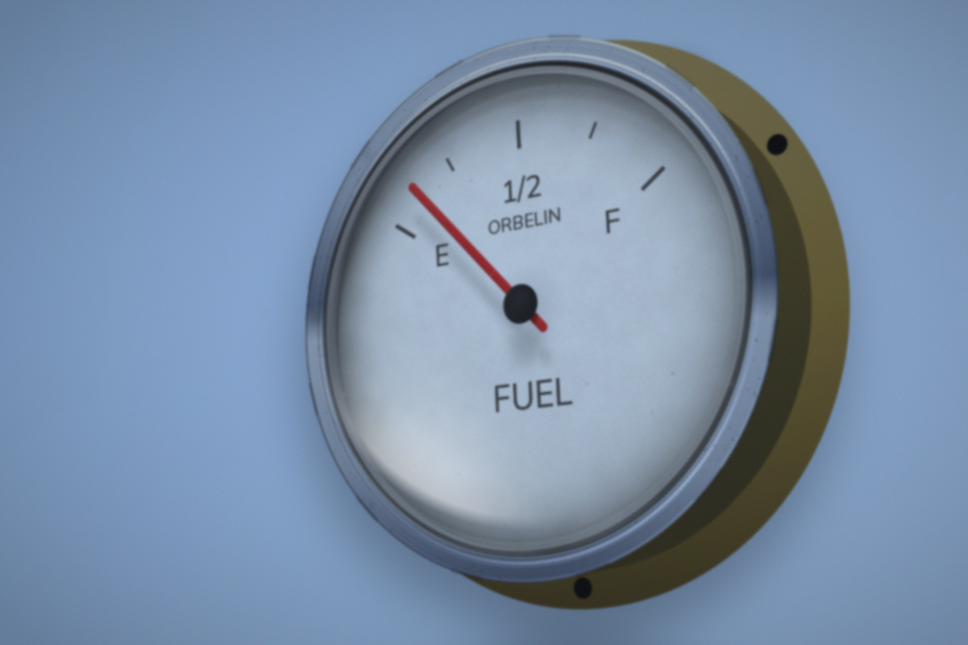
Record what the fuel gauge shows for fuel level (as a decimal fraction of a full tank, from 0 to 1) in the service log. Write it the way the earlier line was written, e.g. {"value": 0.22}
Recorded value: {"value": 0.125}
